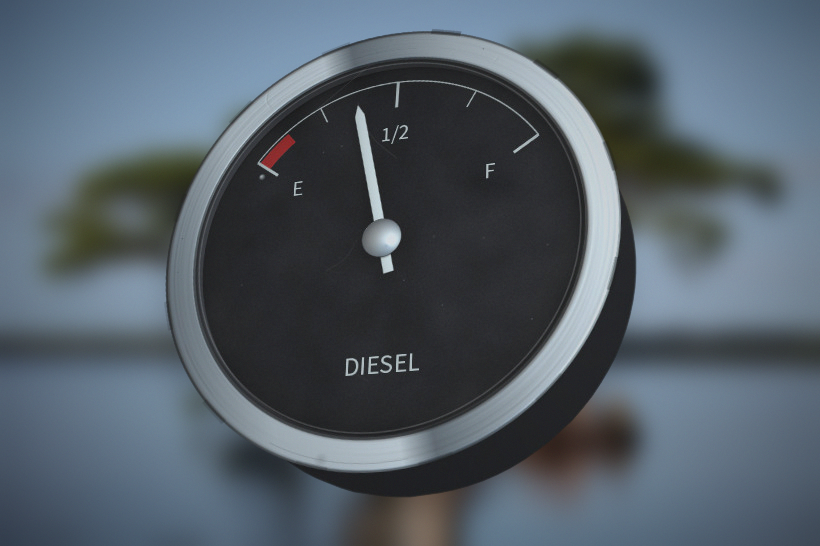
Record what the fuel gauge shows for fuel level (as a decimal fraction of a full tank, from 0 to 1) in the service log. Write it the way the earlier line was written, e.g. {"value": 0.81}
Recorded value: {"value": 0.375}
